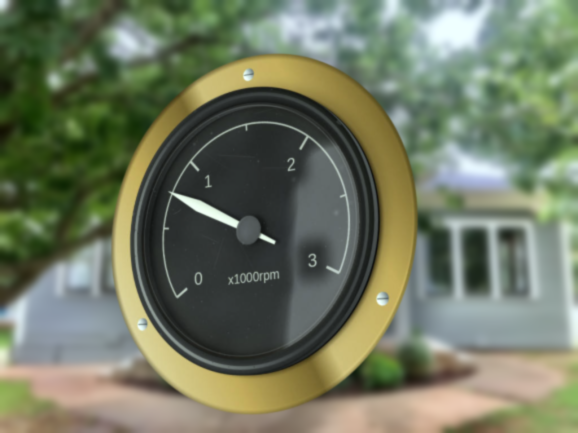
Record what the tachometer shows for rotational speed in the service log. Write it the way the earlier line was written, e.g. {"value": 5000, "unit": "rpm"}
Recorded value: {"value": 750, "unit": "rpm"}
